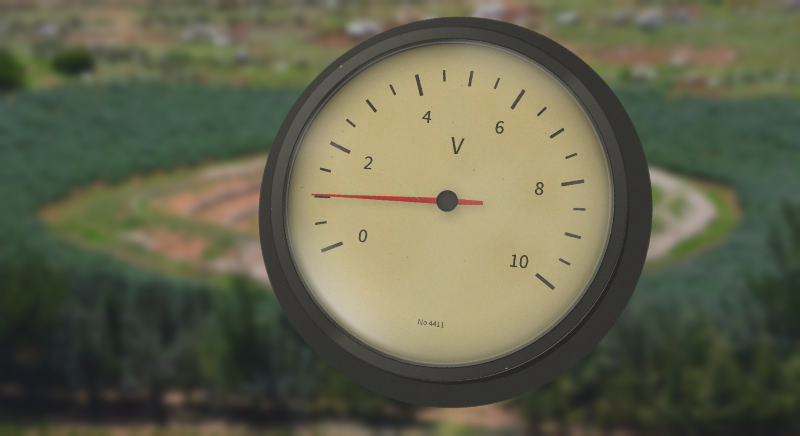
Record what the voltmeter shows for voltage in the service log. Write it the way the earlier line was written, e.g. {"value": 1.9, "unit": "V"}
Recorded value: {"value": 1, "unit": "V"}
